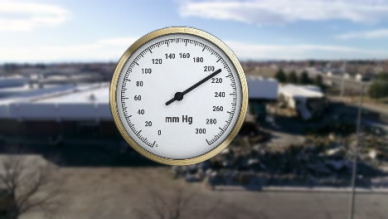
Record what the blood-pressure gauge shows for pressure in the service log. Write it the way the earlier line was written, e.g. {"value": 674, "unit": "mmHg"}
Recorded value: {"value": 210, "unit": "mmHg"}
